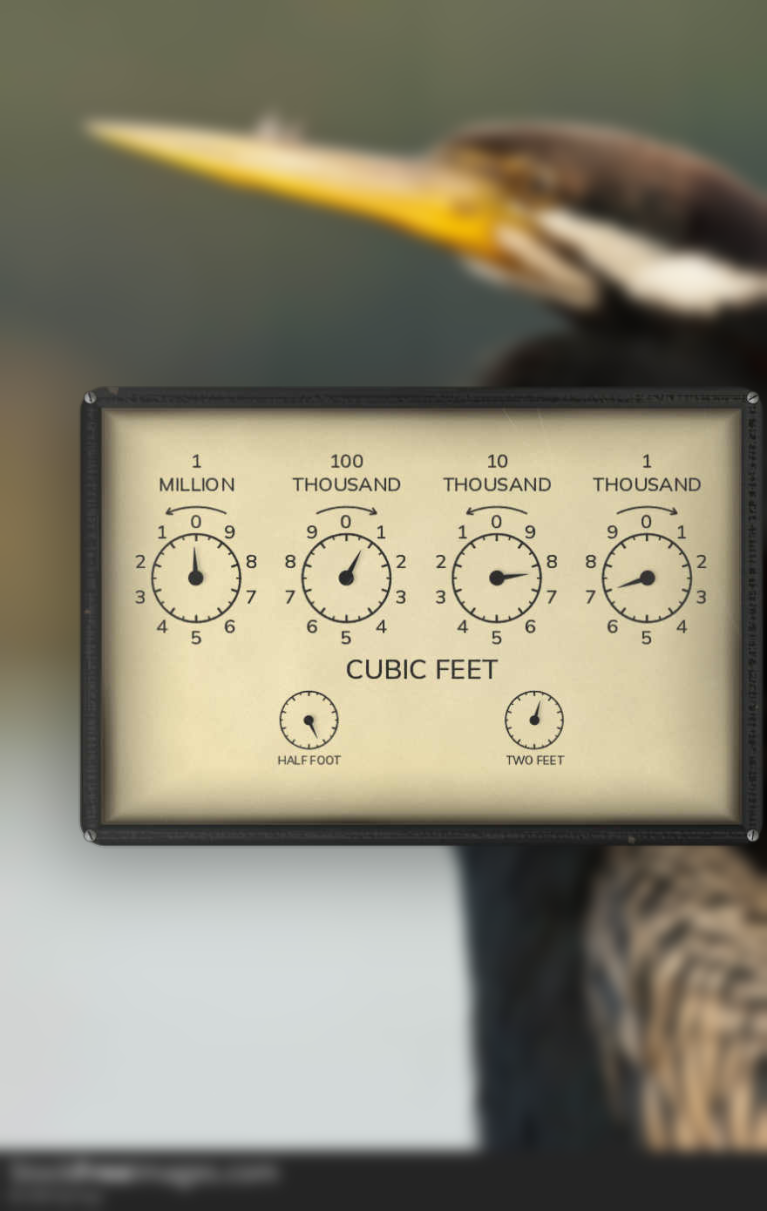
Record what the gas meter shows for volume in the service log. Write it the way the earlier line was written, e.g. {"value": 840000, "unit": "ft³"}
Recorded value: {"value": 7700, "unit": "ft³"}
